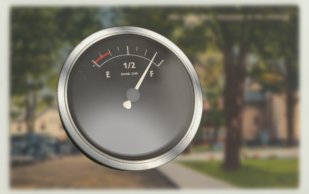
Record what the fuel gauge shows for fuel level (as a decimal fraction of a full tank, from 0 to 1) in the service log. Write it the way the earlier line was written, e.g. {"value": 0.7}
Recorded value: {"value": 0.875}
